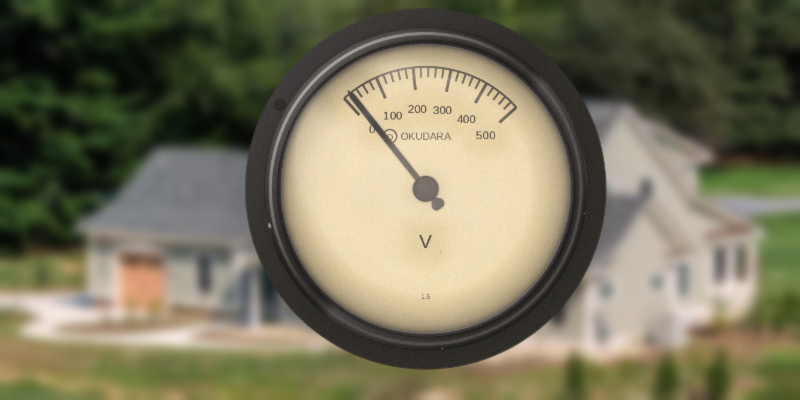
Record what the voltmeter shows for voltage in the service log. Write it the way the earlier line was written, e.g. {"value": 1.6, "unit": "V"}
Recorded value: {"value": 20, "unit": "V"}
